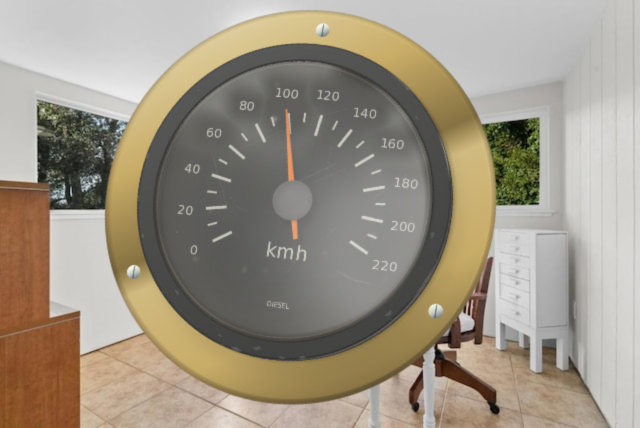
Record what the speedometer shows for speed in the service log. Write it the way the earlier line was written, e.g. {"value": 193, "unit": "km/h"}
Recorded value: {"value": 100, "unit": "km/h"}
